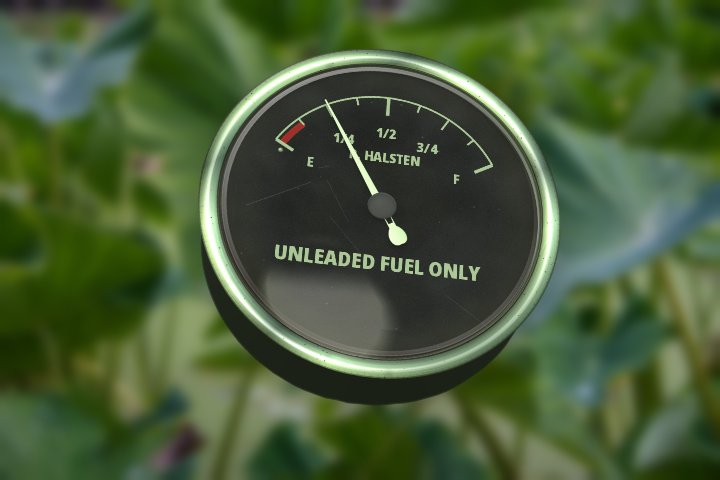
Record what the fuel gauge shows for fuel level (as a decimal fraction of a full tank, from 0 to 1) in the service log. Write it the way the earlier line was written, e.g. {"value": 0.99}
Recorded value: {"value": 0.25}
